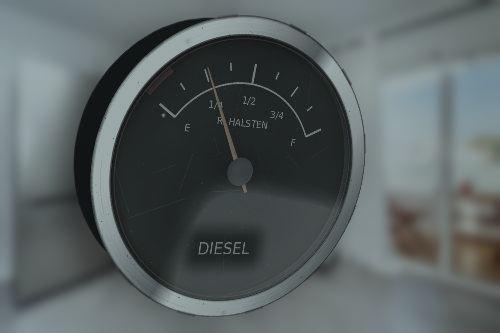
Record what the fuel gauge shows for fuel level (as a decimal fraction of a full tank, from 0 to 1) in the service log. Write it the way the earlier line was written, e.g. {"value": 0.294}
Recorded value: {"value": 0.25}
